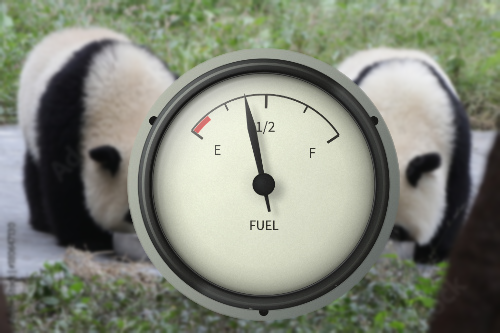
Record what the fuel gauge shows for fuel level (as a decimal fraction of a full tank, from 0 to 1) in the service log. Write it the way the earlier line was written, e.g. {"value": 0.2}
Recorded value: {"value": 0.375}
